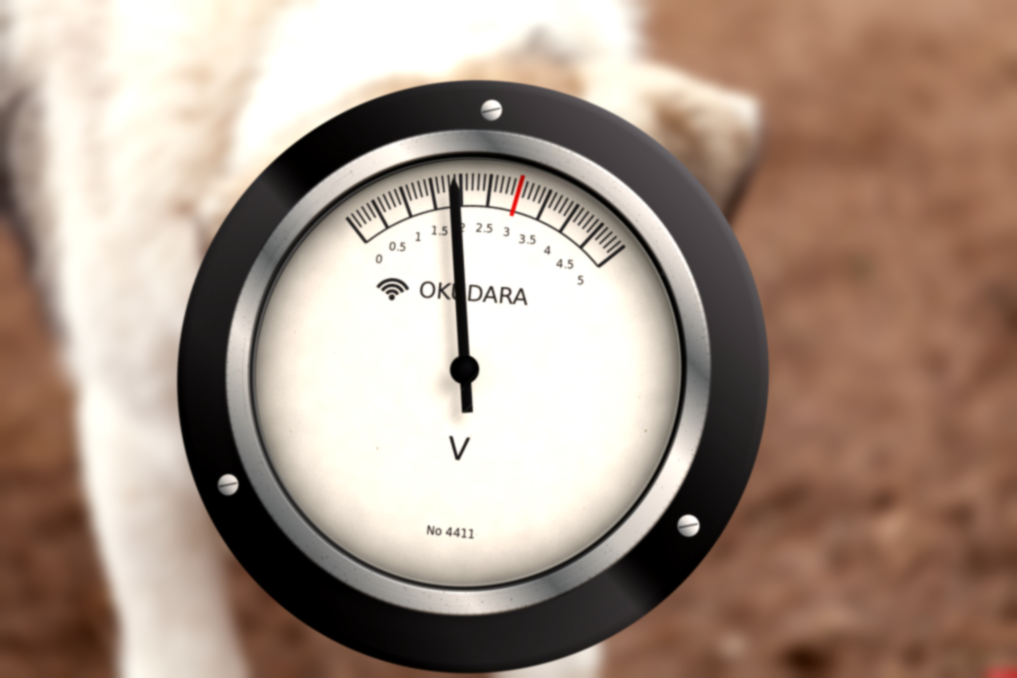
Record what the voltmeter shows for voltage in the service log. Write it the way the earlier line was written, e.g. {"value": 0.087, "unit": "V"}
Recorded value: {"value": 1.9, "unit": "V"}
